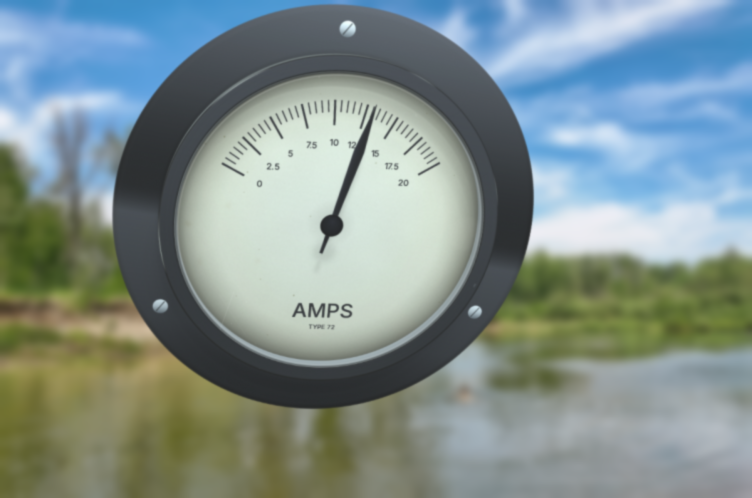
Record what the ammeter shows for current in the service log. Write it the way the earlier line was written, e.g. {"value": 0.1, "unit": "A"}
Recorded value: {"value": 13, "unit": "A"}
